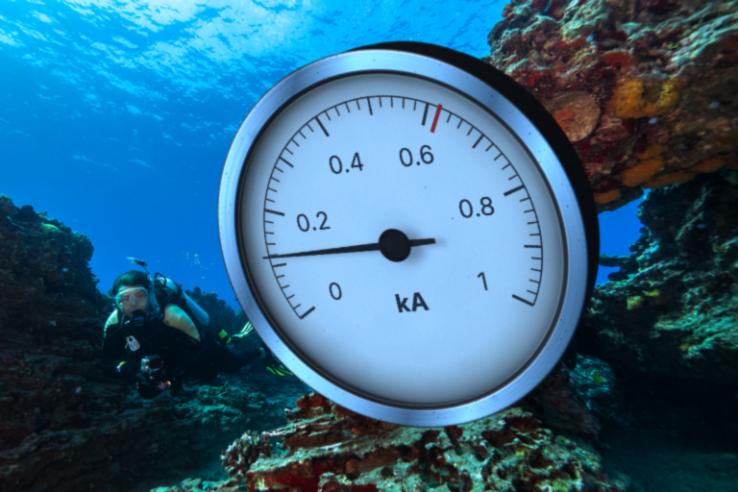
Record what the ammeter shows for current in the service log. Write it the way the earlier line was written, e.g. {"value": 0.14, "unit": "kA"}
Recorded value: {"value": 0.12, "unit": "kA"}
